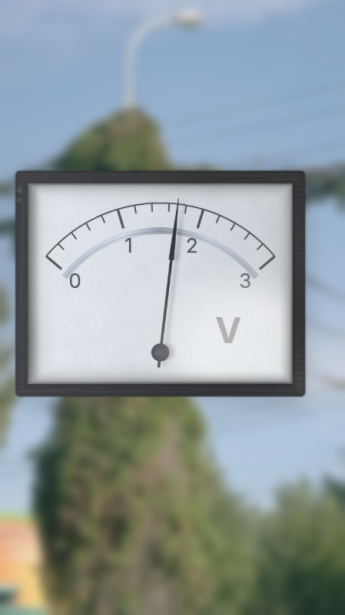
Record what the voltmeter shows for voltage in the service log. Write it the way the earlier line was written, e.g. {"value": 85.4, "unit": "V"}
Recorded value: {"value": 1.7, "unit": "V"}
